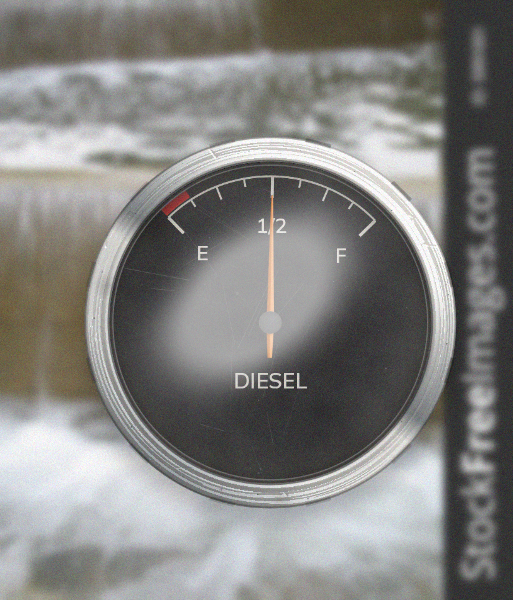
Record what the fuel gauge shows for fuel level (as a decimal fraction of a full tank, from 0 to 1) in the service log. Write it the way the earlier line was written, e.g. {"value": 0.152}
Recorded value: {"value": 0.5}
